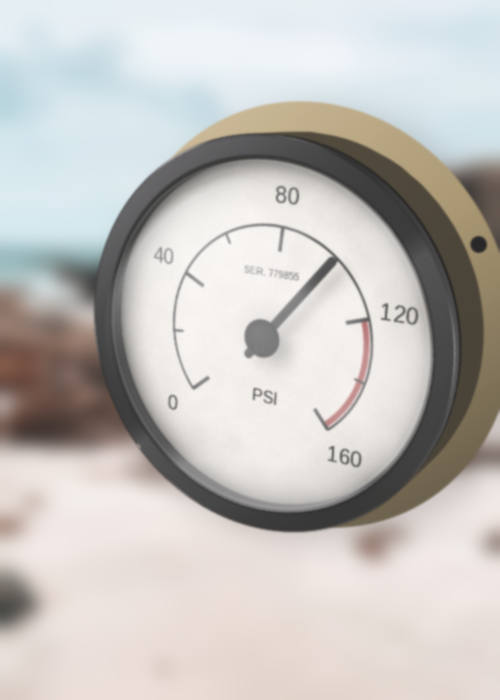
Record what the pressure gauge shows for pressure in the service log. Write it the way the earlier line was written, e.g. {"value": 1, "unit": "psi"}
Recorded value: {"value": 100, "unit": "psi"}
